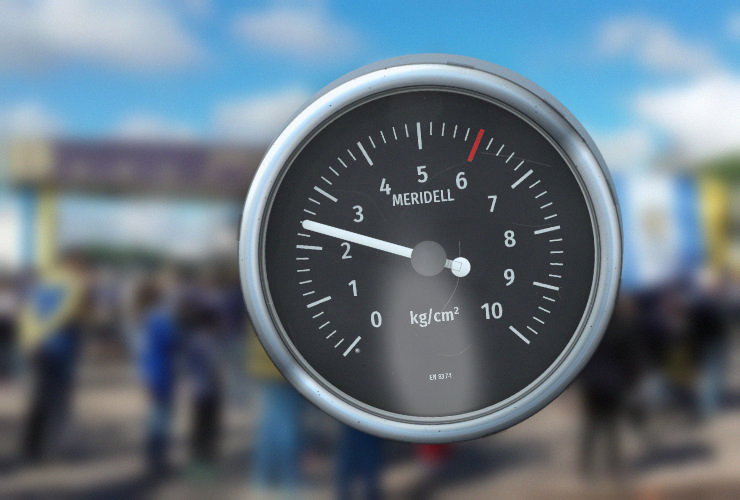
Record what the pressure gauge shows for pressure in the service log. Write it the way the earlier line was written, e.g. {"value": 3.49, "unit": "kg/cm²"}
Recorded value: {"value": 2.4, "unit": "kg/cm²"}
